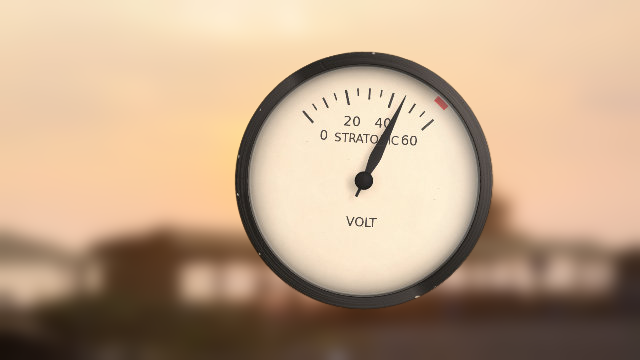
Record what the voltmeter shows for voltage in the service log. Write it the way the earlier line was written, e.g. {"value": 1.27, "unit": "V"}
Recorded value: {"value": 45, "unit": "V"}
